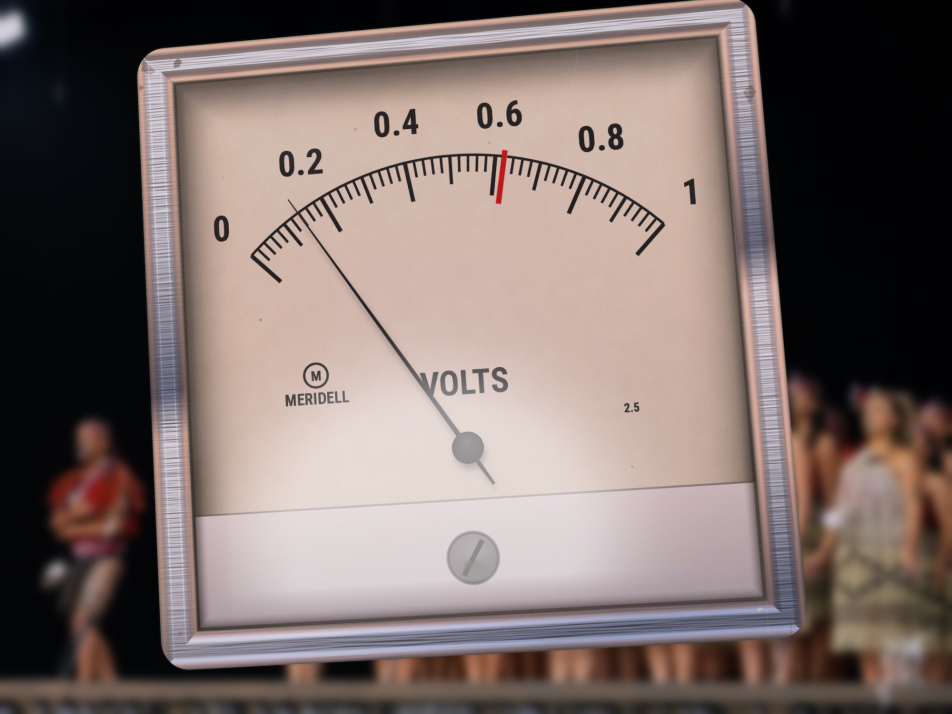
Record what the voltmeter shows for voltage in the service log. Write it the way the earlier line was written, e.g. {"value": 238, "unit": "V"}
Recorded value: {"value": 0.14, "unit": "V"}
